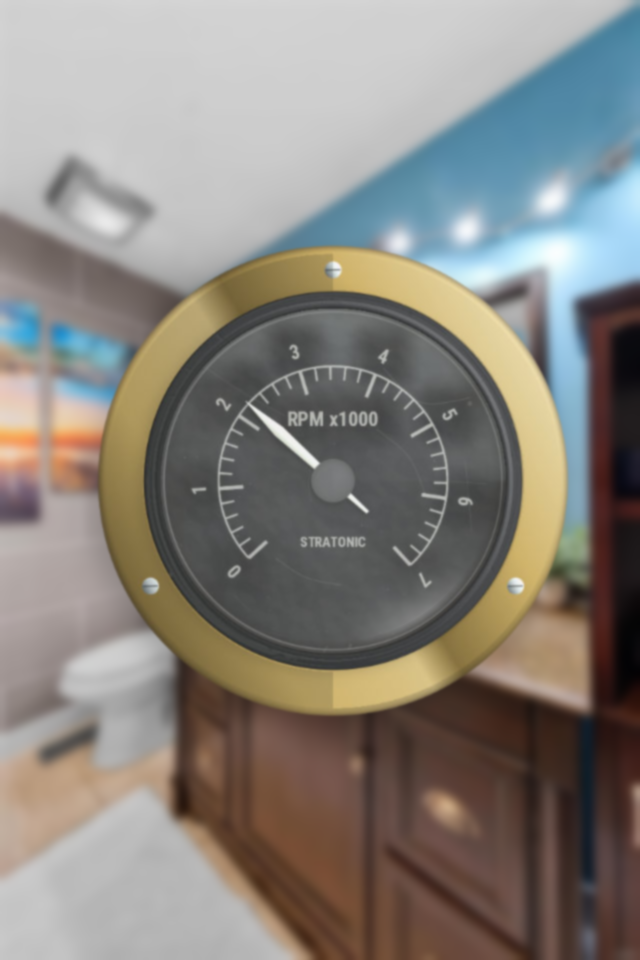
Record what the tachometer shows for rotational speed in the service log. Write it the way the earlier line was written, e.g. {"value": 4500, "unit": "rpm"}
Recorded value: {"value": 2200, "unit": "rpm"}
